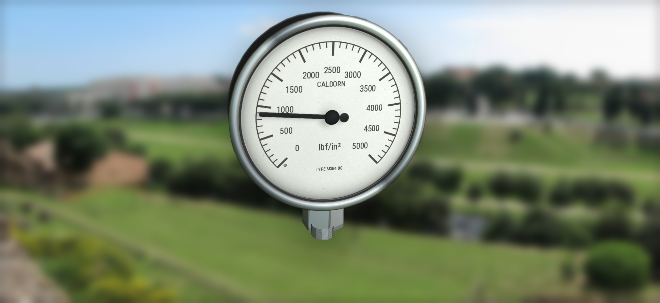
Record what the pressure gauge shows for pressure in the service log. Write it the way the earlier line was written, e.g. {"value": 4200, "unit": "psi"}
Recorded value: {"value": 900, "unit": "psi"}
